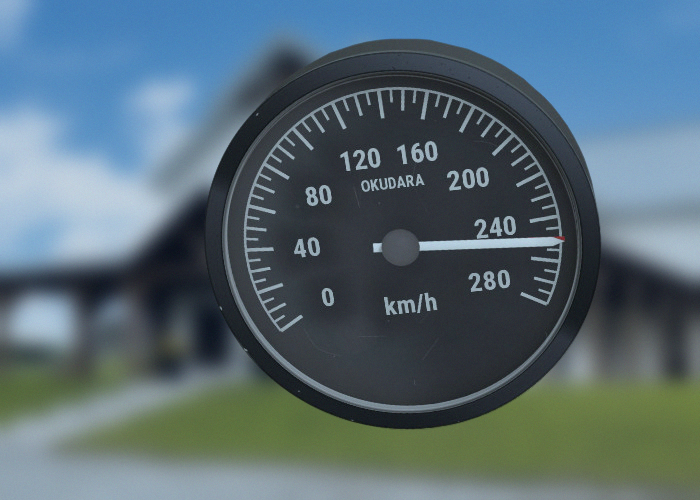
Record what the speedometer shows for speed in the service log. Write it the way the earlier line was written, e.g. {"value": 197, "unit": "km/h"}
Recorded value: {"value": 250, "unit": "km/h"}
